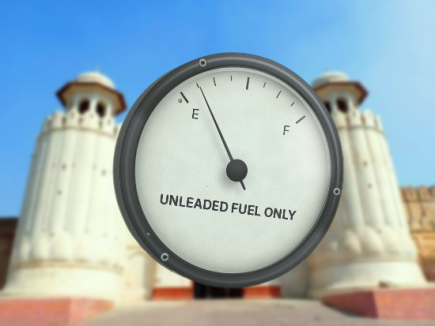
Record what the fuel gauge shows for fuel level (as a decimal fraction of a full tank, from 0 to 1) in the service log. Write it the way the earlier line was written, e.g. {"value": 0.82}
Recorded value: {"value": 0.125}
